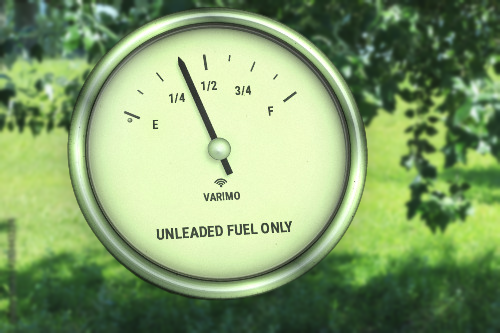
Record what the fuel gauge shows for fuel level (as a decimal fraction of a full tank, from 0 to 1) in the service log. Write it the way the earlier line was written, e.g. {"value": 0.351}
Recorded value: {"value": 0.375}
